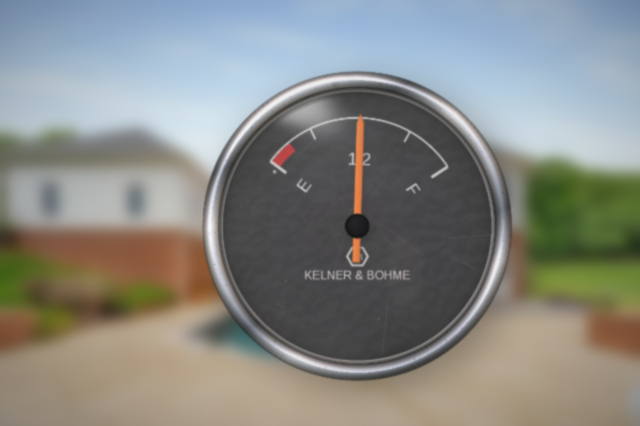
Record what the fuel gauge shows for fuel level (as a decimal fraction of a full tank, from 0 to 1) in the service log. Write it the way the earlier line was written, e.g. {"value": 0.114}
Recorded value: {"value": 0.5}
